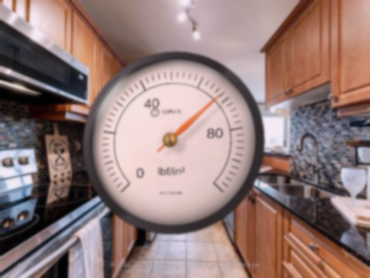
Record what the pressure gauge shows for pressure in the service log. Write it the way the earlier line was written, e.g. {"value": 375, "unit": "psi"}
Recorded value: {"value": 68, "unit": "psi"}
